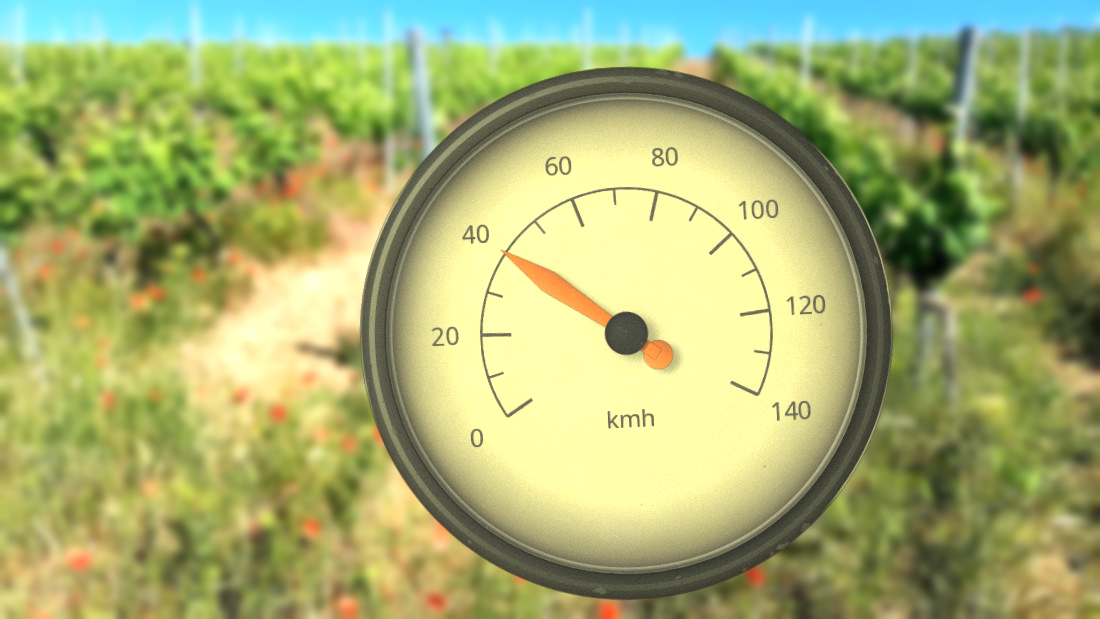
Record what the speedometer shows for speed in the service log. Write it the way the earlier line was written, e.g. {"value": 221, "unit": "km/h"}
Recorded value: {"value": 40, "unit": "km/h"}
